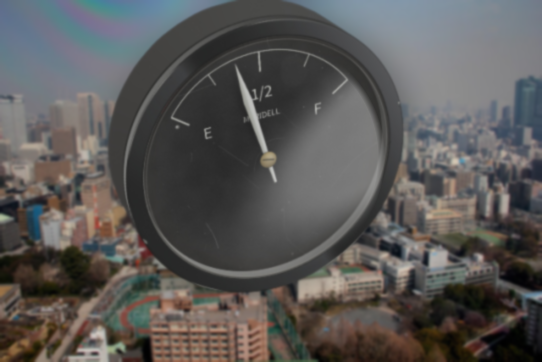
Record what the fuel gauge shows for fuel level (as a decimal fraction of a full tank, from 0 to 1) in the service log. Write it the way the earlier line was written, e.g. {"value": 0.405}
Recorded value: {"value": 0.375}
